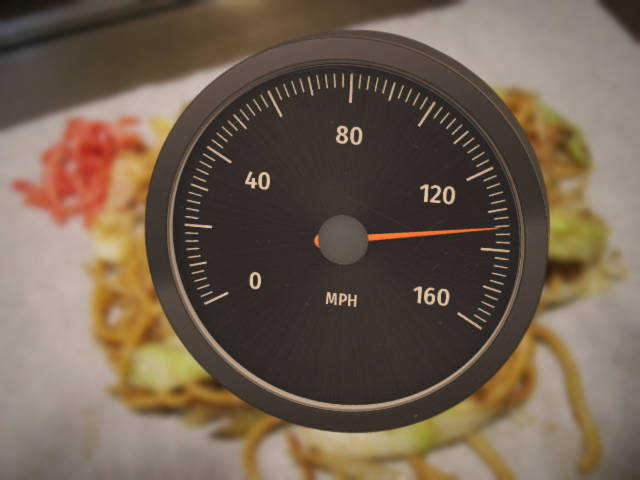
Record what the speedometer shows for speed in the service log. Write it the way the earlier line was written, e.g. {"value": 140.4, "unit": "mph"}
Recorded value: {"value": 134, "unit": "mph"}
